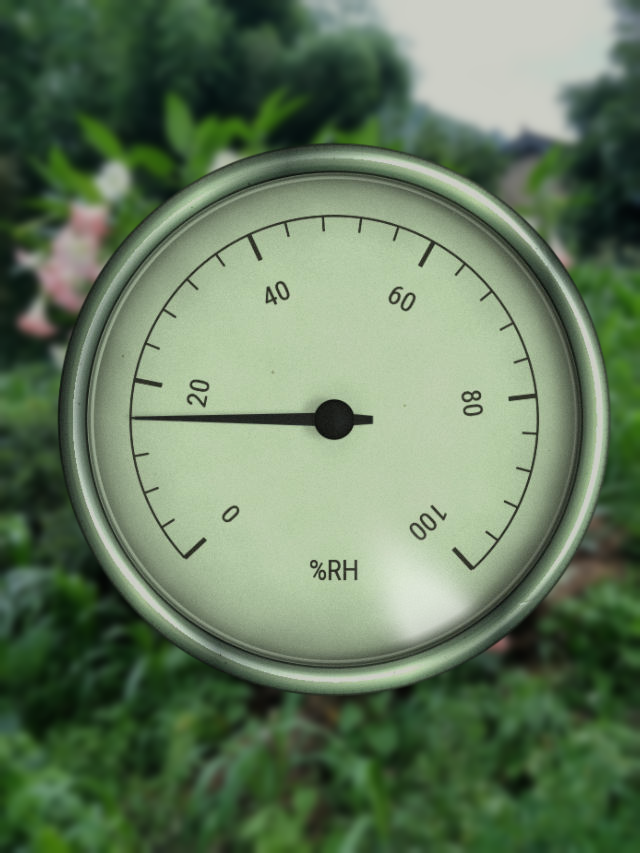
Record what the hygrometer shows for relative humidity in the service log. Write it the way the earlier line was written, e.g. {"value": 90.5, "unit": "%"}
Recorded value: {"value": 16, "unit": "%"}
